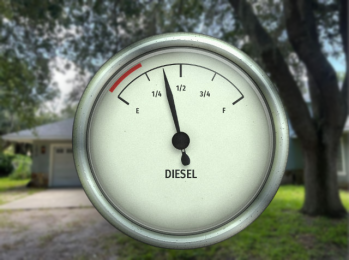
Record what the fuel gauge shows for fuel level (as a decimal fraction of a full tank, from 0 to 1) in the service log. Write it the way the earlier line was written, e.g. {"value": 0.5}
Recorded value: {"value": 0.375}
